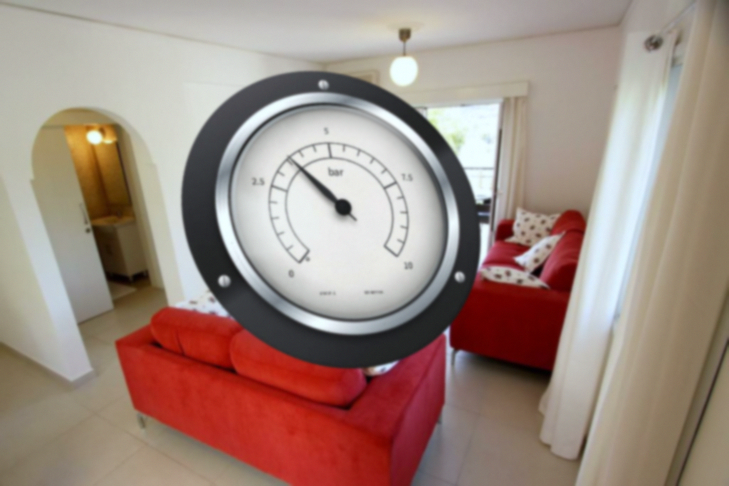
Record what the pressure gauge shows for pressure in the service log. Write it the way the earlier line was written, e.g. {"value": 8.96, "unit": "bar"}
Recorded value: {"value": 3.5, "unit": "bar"}
